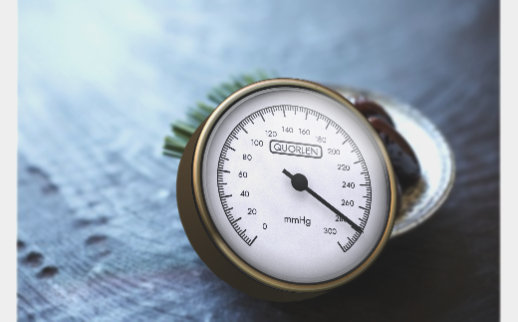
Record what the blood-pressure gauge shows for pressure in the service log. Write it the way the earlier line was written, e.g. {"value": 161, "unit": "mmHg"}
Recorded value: {"value": 280, "unit": "mmHg"}
